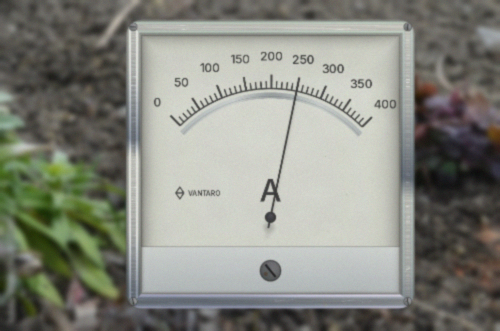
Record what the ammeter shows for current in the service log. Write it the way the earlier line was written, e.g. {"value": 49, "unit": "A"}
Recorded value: {"value": 250, "unit": "A"}
